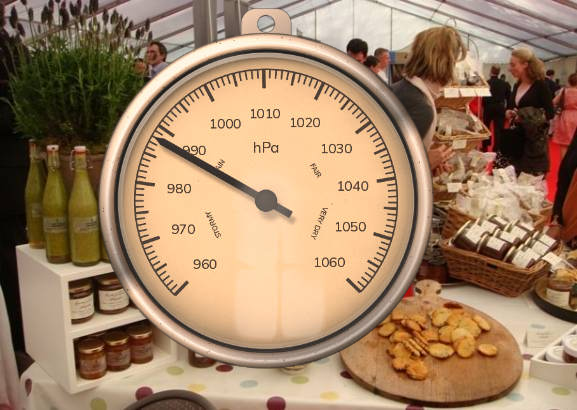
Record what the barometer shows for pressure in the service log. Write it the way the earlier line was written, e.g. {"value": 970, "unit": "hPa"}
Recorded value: {"value": 988, "unit": "hPa"}
